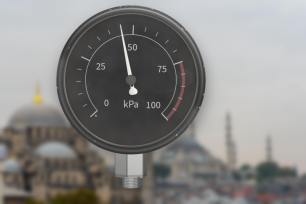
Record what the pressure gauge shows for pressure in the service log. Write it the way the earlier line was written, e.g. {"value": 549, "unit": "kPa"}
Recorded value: {"value": 45, "unit": "kPa"}
